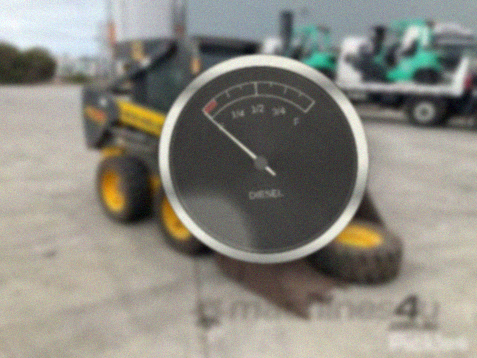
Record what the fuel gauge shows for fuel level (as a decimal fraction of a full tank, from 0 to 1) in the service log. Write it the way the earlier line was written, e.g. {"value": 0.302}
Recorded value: {"value": 0}
